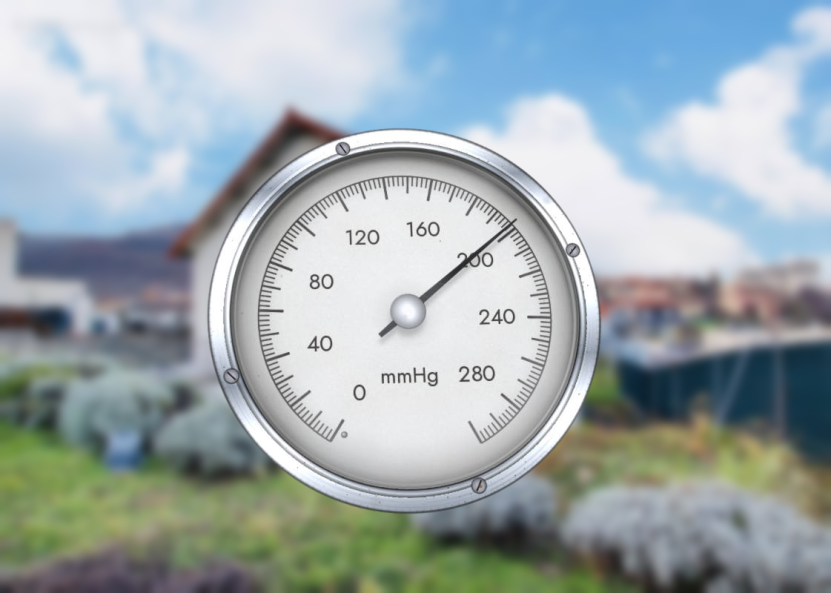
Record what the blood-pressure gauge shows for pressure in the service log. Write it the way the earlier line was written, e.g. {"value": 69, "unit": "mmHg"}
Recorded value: {"value": 198, "unit": "mmHg"}
